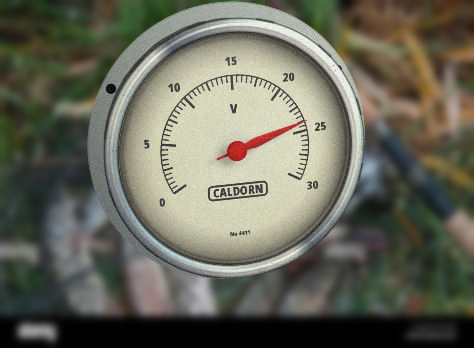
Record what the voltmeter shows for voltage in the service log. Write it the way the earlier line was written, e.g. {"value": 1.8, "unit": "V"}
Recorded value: {"value": 24, "unit": "V"}
